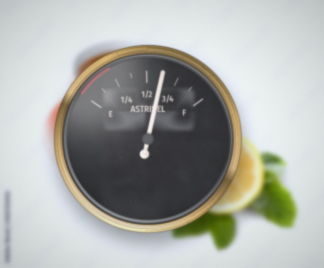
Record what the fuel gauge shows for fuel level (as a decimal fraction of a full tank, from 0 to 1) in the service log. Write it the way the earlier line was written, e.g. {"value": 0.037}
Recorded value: {"value": 0.625}
